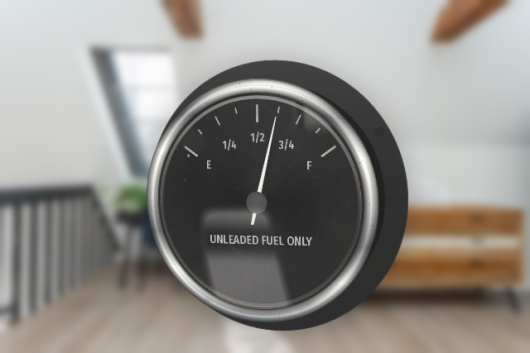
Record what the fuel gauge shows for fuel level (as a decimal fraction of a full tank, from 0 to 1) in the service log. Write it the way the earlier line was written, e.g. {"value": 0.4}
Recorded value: {"value": 0.625}
